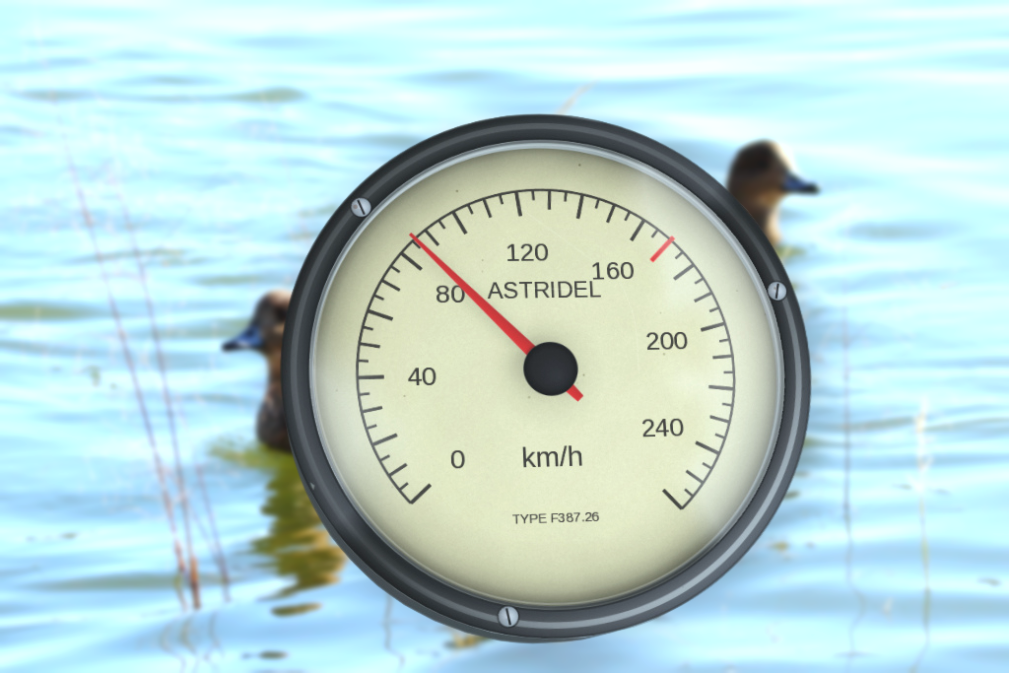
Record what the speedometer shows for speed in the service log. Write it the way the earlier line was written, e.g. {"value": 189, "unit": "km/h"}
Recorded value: {"value": 85, "unit": "km/h"}
